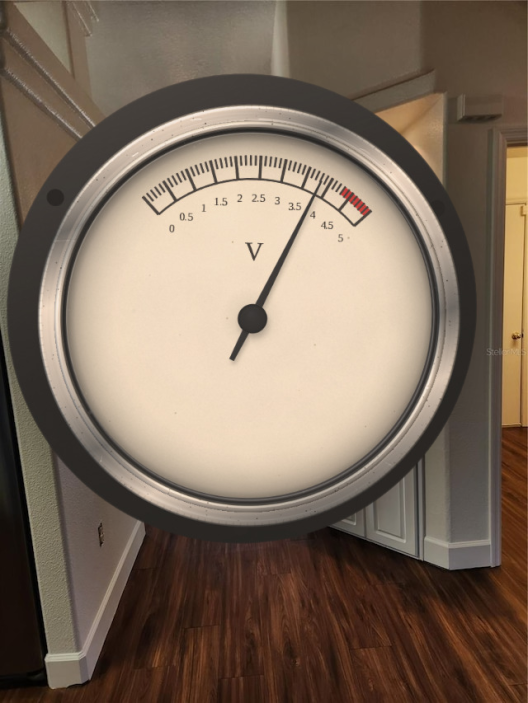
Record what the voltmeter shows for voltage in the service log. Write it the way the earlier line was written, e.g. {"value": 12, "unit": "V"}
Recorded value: {"value": 3.8, "unit": "V"}
